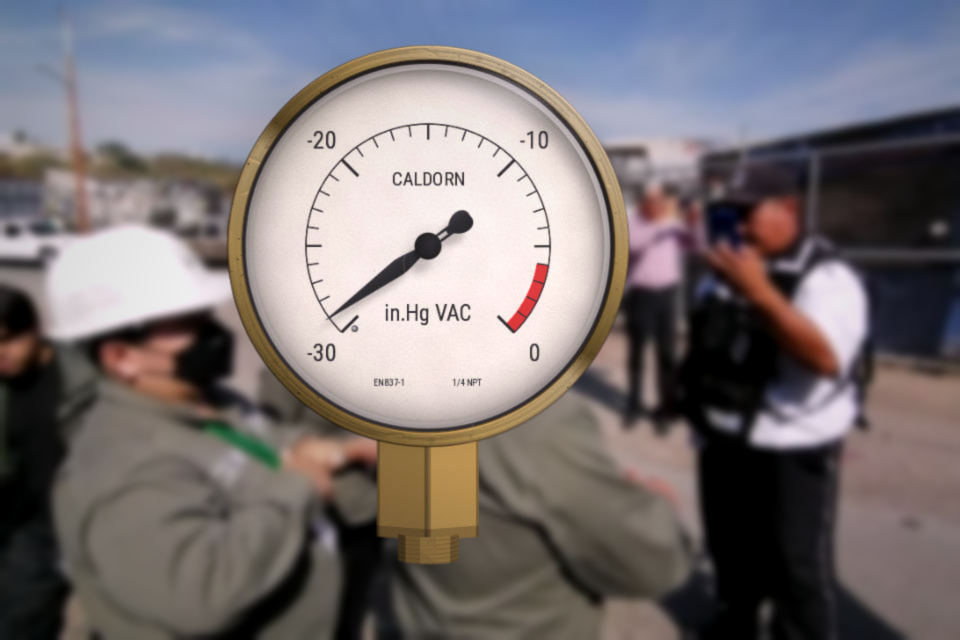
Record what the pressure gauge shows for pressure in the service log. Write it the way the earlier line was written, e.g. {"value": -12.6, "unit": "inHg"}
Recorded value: {"value": -29, "unit": "inHg"}
